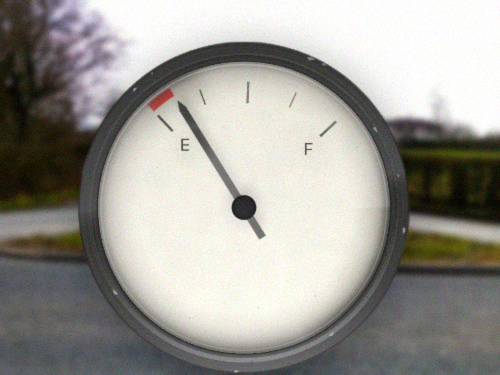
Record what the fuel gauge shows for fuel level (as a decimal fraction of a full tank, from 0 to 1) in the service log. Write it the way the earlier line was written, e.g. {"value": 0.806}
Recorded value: {"value": 0.125}
